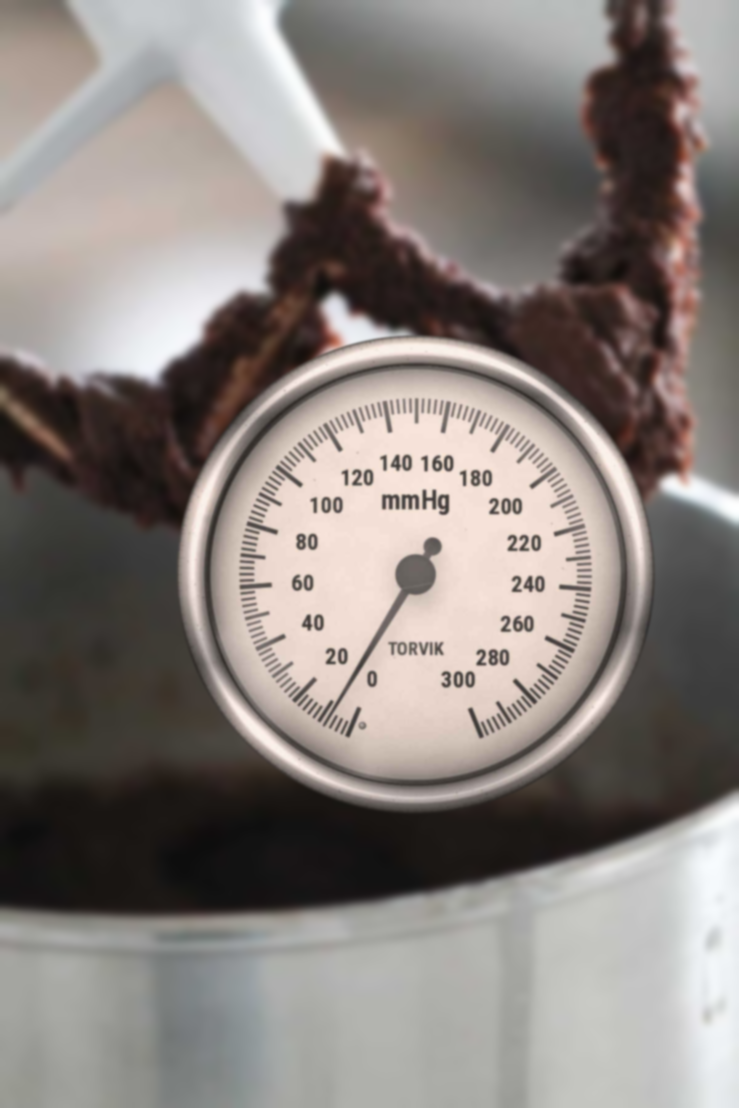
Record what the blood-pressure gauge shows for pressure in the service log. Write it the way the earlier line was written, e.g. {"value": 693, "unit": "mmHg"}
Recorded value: {"value": 8, "unit": "mmHg"}
